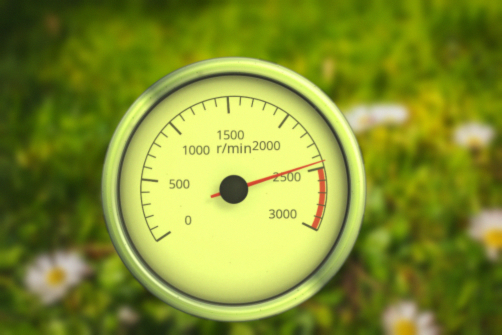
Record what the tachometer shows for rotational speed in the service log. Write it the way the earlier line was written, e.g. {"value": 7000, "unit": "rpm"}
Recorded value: {"value": 2450, "unit": "rpm"}
